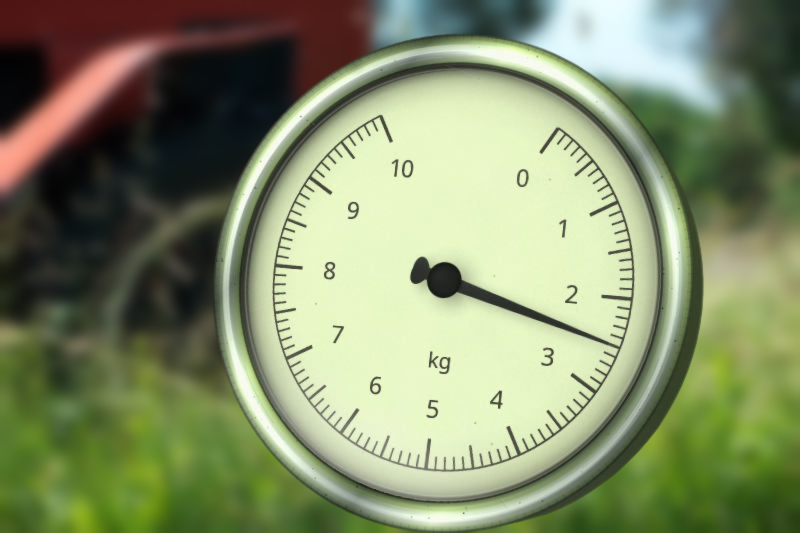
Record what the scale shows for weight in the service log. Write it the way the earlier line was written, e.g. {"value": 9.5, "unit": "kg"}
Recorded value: {"value": 2.5, "unit": "kg"}
